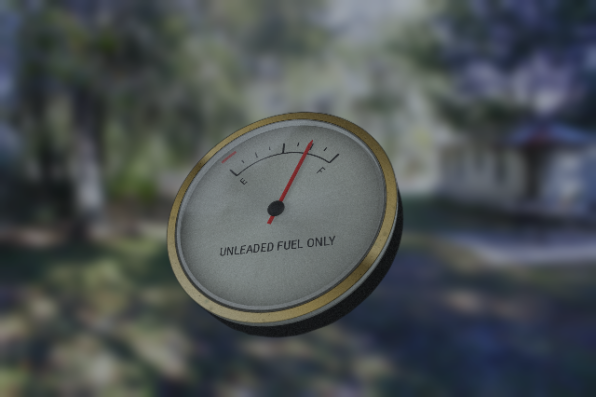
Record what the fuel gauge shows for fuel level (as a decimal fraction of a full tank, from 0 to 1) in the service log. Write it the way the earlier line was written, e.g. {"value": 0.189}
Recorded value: {"value": 0.75}
